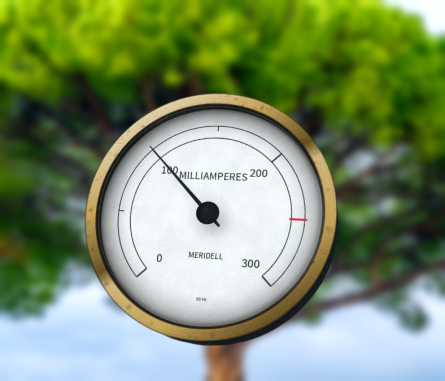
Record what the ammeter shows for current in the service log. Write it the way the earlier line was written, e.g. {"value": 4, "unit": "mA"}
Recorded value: {"value": 100, "unit": "mA"}
